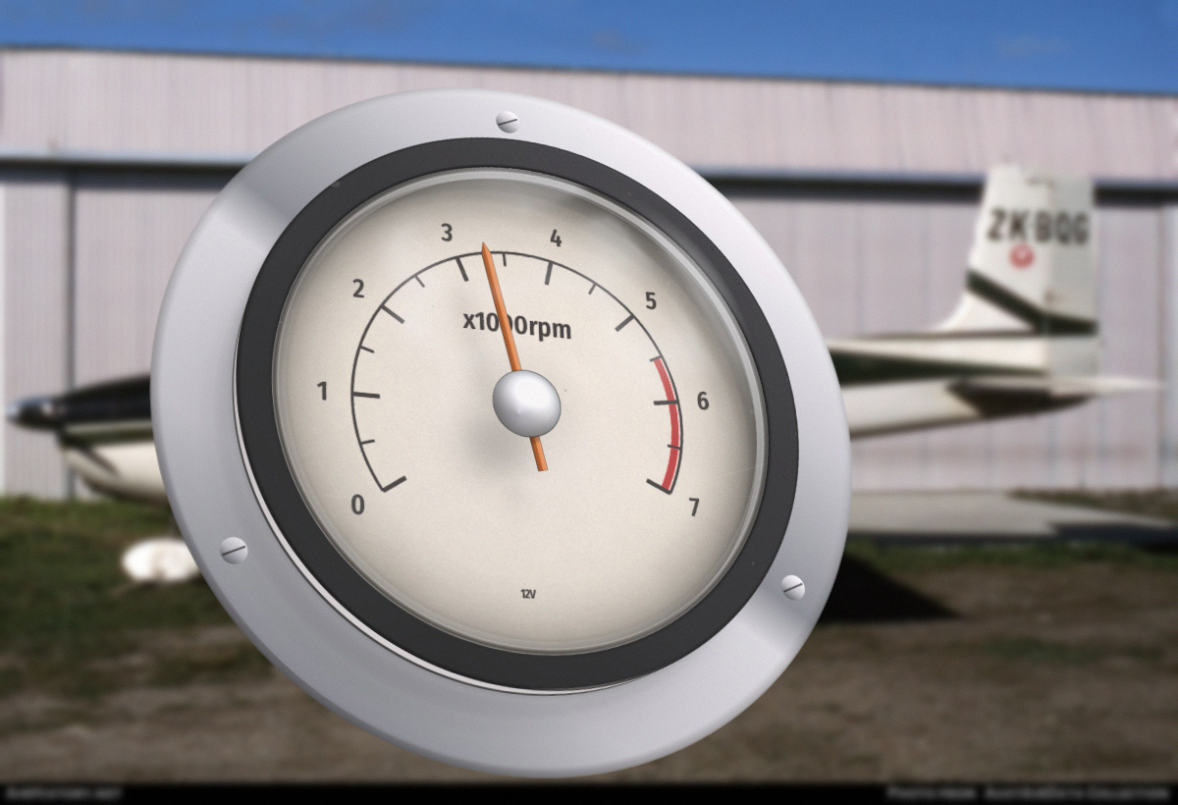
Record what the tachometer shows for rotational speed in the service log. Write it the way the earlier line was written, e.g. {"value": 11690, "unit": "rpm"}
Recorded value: {"value": 3250, "unit": "rpm"}
